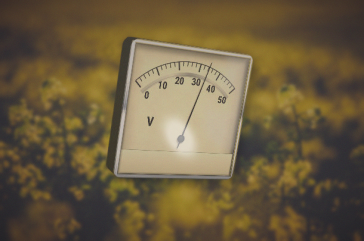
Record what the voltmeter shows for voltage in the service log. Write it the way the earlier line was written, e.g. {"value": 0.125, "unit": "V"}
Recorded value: {"value": 34, "unit": "V"}
